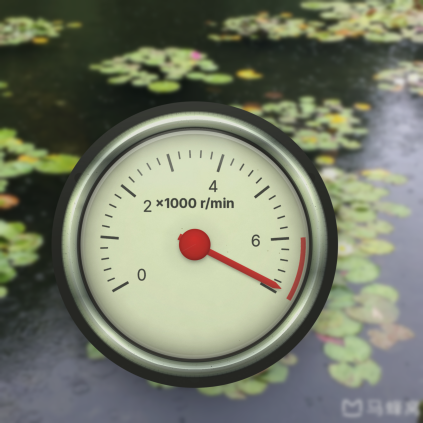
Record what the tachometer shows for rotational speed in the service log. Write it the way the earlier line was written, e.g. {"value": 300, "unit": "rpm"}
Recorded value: {"value": 6900, "unit": "rpm"}
